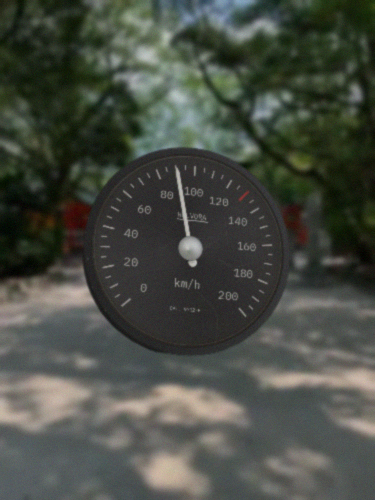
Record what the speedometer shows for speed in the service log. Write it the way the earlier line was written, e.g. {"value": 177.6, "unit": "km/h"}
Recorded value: {"value": 90, "unit": "km/h"}
